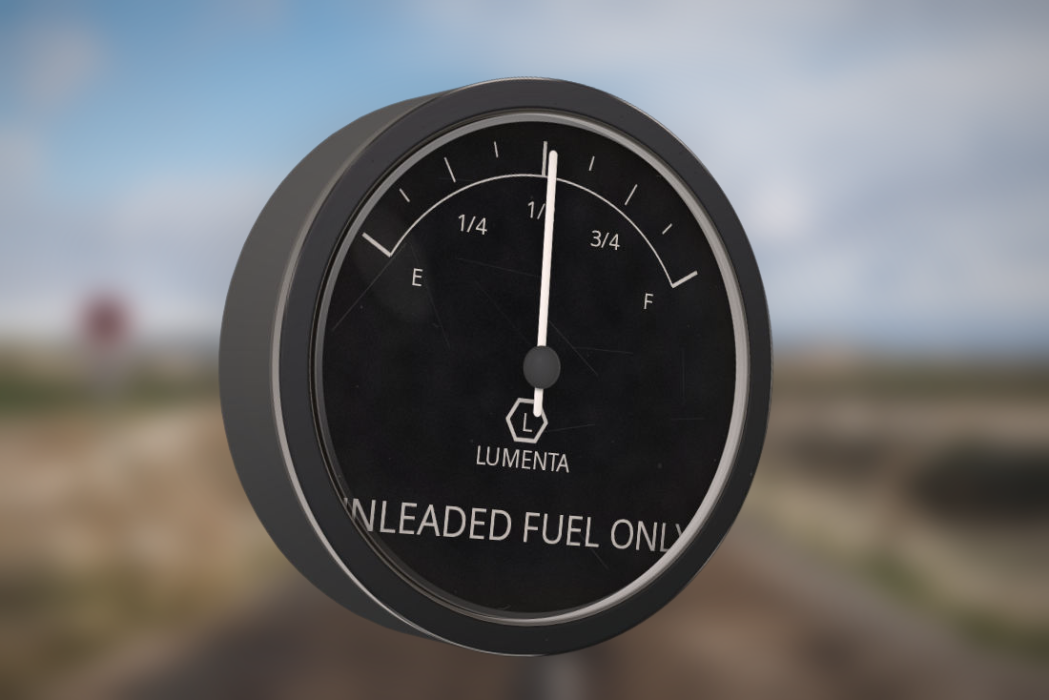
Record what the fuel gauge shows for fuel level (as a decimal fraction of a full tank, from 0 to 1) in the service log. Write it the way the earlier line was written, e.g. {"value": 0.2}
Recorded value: {"value": 0.5}
